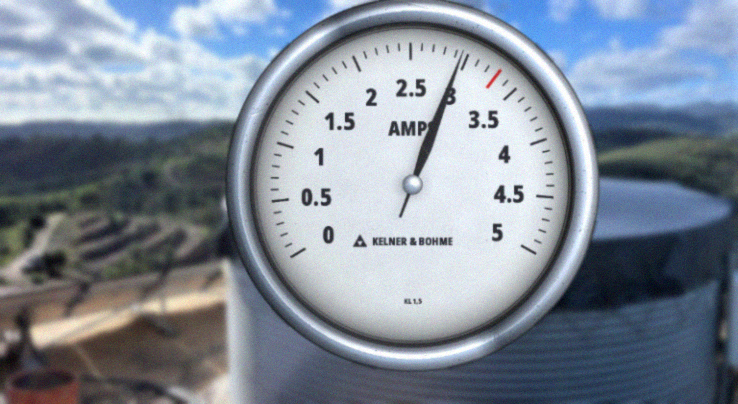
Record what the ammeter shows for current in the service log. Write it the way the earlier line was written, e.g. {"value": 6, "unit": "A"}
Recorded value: {"value": 2.95, "unit": "A"}
